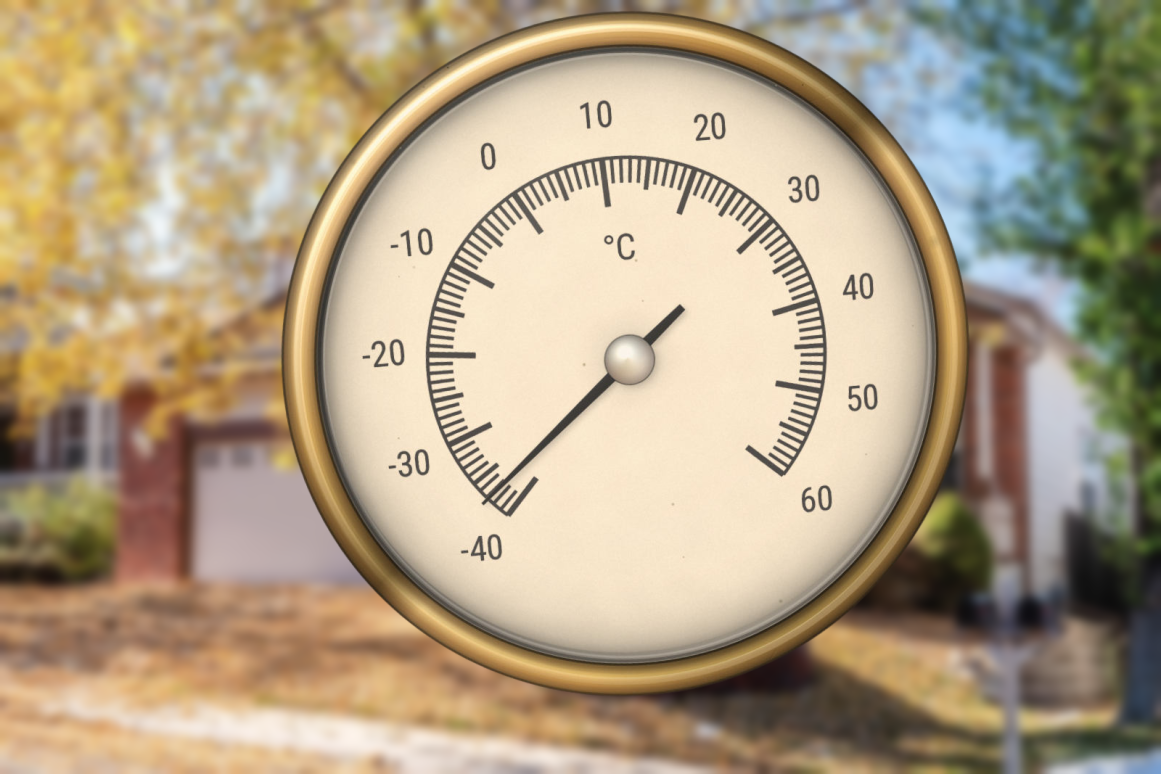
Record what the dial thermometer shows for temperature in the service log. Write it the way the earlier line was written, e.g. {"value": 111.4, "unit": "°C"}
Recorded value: {"value": -37, "unit": "°C"}
